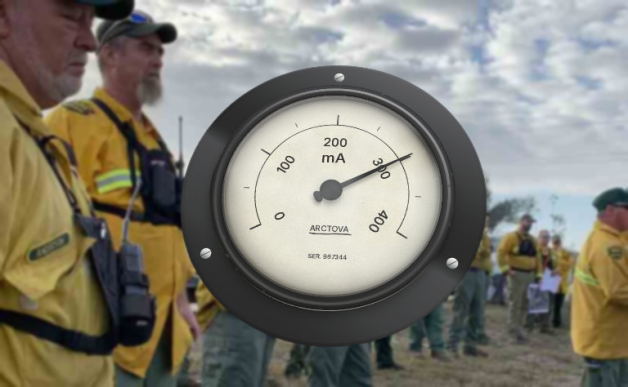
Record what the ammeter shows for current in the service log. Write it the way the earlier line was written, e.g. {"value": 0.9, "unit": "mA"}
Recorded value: {"value": 300, "unit": "mA"}
